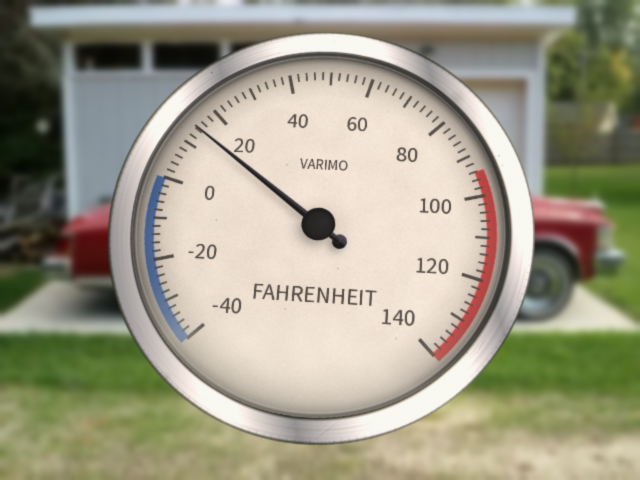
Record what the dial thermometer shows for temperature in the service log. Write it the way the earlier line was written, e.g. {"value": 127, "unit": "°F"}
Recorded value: {"value": 14, "unit": "°F"}
